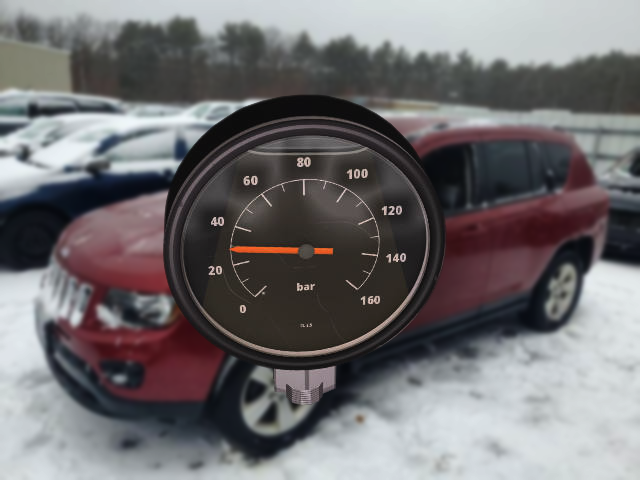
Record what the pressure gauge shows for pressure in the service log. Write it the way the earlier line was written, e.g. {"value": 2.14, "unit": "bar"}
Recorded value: {"value": 30, "unit": "bar"}
